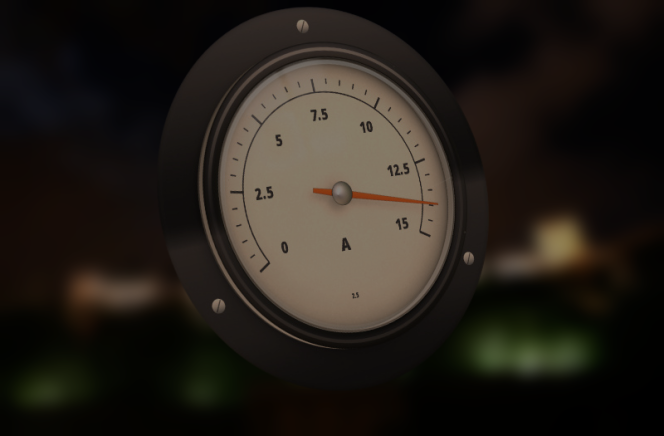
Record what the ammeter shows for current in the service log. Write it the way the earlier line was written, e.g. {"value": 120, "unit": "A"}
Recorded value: {"value": 14, "unit": "A"}
